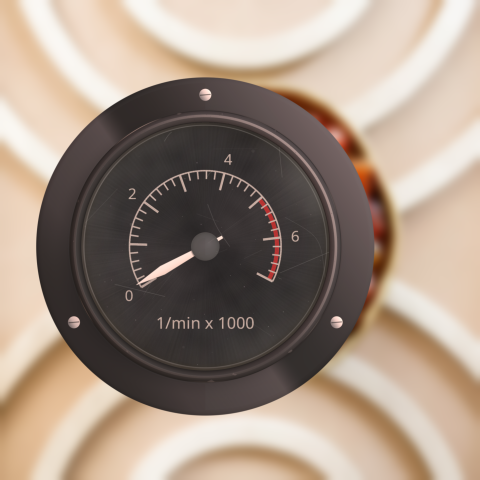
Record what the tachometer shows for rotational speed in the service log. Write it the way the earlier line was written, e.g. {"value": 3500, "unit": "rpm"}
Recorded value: {"value": 100, "unit": "rpm"}
